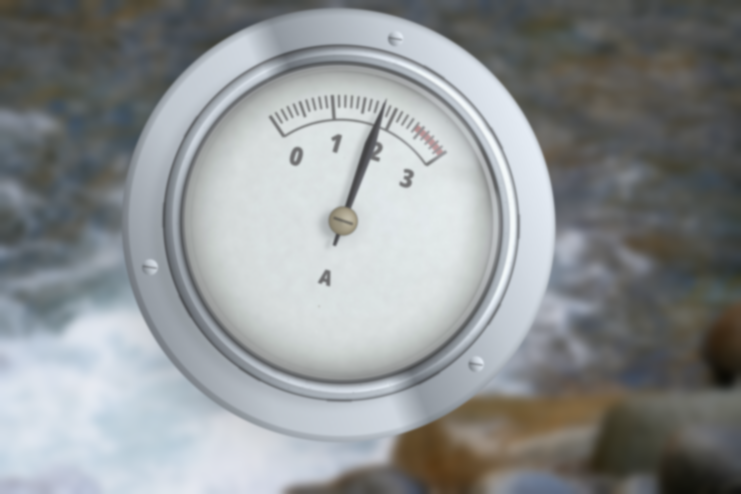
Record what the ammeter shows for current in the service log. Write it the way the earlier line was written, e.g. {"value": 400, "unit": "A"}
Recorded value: {"value": 1.8, "unit": "A"}
